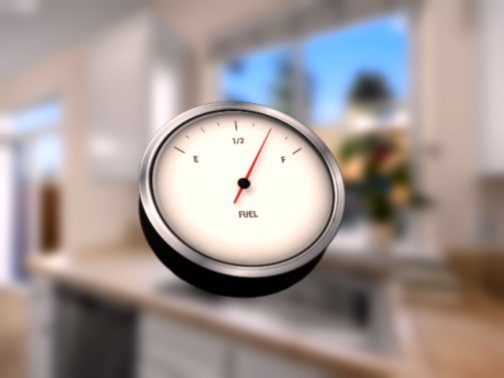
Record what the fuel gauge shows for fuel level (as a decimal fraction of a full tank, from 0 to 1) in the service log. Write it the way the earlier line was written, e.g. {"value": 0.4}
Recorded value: {"value": 0.75}
